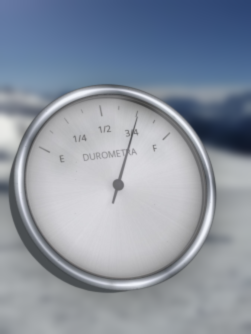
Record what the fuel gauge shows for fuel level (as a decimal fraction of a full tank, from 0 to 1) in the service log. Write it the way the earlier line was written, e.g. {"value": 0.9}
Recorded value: {"value": 0.75}
